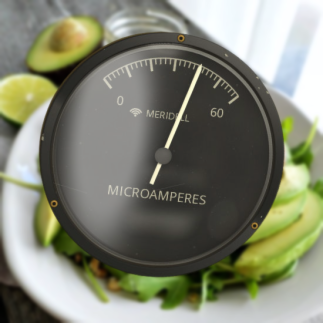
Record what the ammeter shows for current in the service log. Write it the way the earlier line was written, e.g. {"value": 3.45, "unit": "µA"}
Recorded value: {"value": 40, "unit": "µA"}
